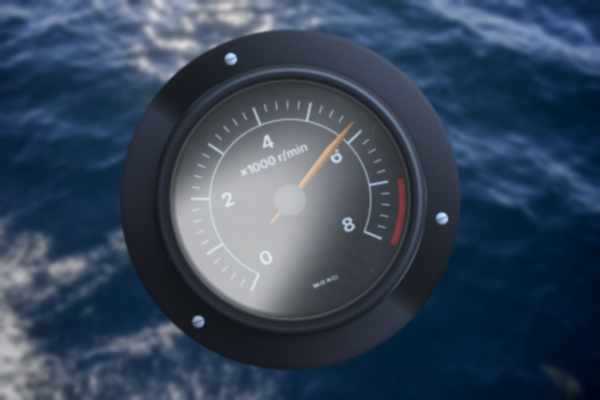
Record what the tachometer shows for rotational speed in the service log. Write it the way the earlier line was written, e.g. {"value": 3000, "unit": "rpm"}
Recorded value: {"value": 5800, "unit": "rpm"}
